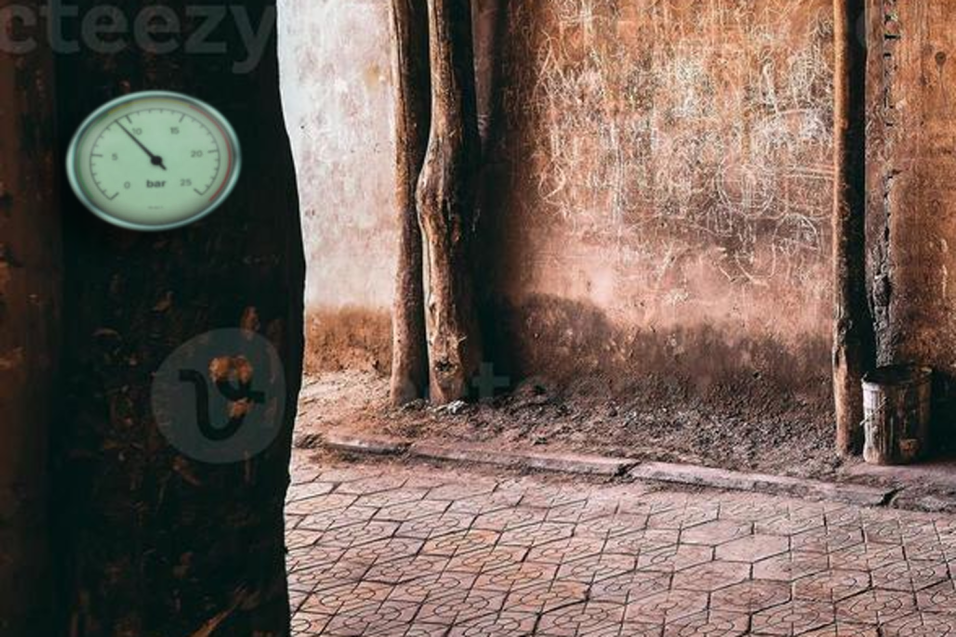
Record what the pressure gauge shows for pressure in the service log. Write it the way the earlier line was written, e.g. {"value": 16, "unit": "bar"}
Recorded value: {"value": 9, "unit": "bar"}
